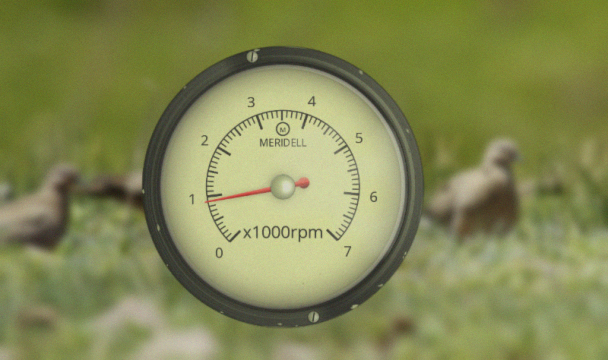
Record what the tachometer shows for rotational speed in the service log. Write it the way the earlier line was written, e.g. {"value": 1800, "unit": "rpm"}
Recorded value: {"value": 900, "unit": "rpm"}
